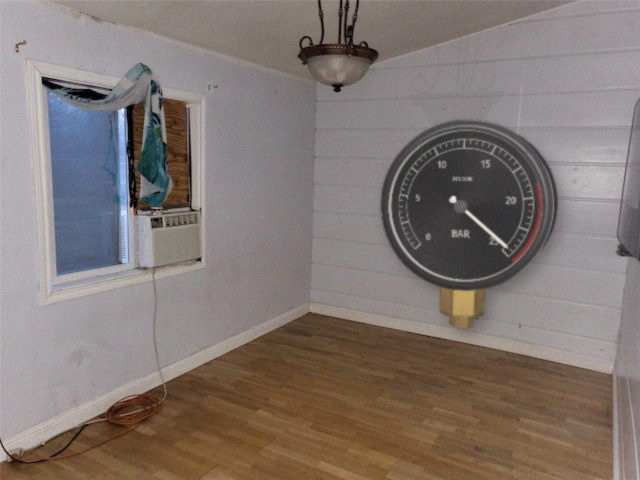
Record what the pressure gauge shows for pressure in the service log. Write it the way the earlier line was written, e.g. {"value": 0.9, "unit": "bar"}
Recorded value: {"value": 24.5, "unit": "bar"}
